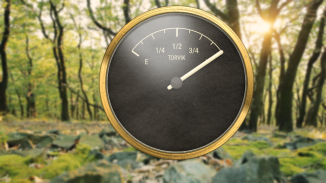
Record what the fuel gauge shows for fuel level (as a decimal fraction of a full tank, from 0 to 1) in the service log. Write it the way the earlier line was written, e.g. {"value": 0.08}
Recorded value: {"value": 1}
